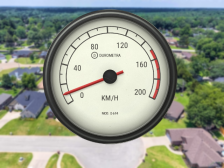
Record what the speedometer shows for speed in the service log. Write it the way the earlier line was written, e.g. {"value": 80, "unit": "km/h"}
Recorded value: {"value": 10, "unit": "km/h"}
